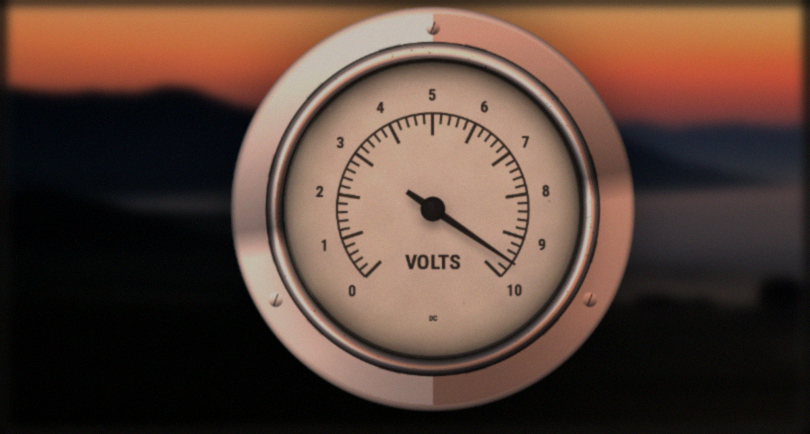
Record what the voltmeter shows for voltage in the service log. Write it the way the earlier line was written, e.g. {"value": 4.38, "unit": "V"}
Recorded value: {"value": 9.6, "unit": "V"}
